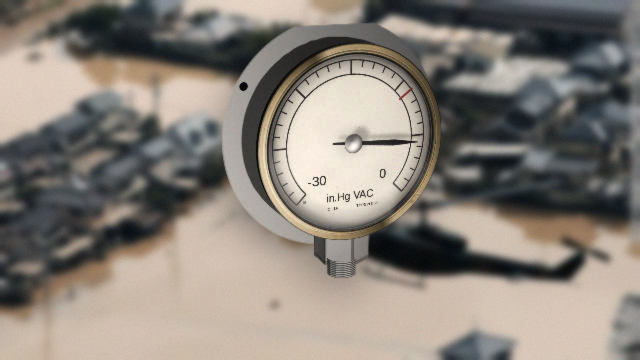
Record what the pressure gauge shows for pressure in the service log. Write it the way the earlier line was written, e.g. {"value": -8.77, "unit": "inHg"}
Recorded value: {"value": -4.5, "unit": "inHg"}
